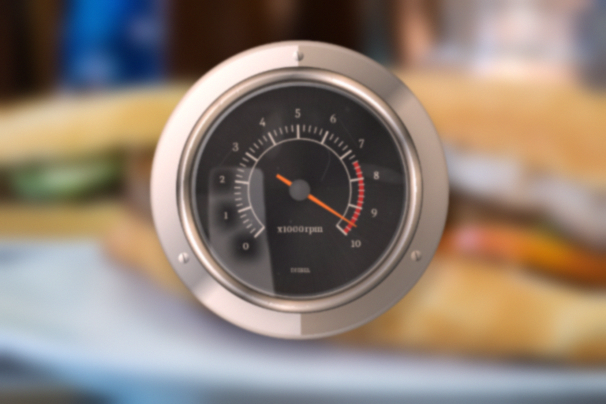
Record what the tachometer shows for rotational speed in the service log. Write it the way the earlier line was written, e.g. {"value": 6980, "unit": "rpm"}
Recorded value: {"value": 9600, "unit": "rpm"}
